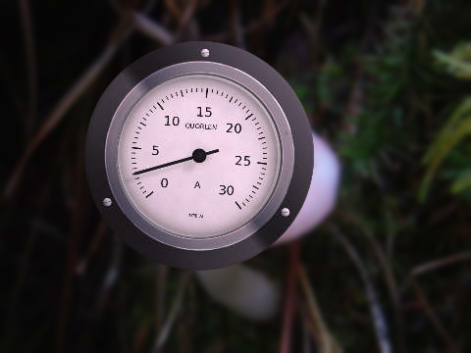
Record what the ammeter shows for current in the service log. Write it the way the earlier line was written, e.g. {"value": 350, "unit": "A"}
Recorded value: {"value": 2.5, "unit": "A"}
